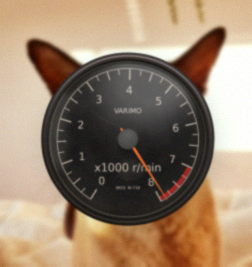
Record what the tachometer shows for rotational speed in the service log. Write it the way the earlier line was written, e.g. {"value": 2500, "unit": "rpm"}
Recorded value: {"value": 7875, "unit": "rpm"}
